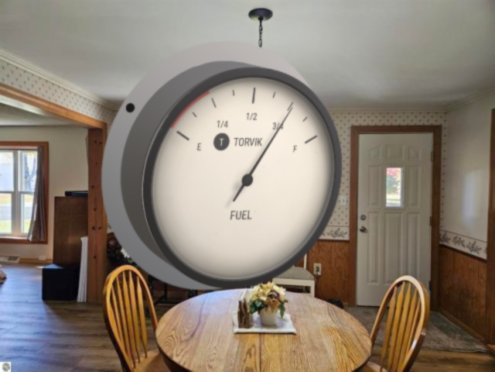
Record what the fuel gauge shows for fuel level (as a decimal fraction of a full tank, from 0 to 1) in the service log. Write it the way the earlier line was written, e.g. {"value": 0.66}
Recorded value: {"value": 0.75}
